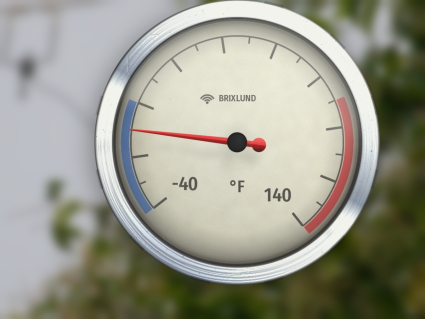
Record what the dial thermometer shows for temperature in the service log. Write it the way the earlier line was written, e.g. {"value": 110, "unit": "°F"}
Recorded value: {"value": -10, "unit": "°F"}
